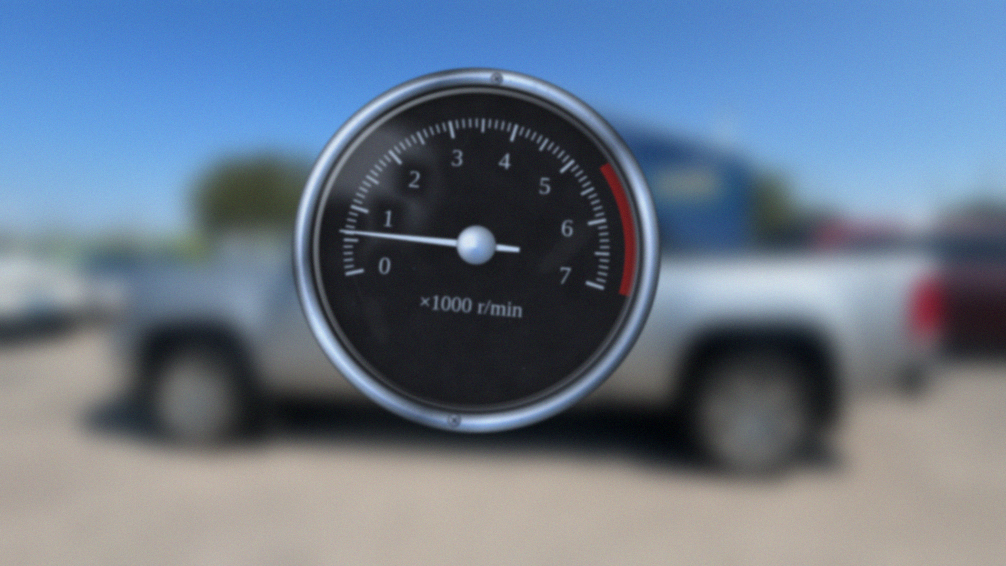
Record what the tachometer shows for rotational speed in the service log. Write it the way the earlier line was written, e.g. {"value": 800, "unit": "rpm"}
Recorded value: {"value": 600, "unit": "rpm"}
